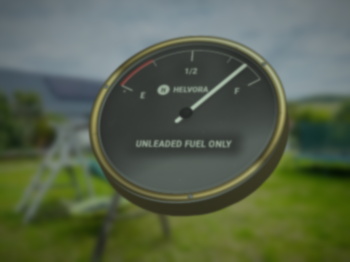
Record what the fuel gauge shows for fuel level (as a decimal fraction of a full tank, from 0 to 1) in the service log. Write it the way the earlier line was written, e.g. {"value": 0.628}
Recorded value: {"value": 0.875}
